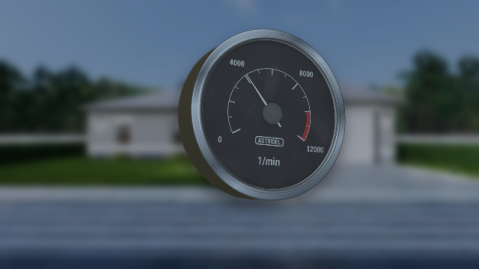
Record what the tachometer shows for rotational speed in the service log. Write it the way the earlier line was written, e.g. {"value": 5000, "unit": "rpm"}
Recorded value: {"value": 4000, "unit": "rpm"}
